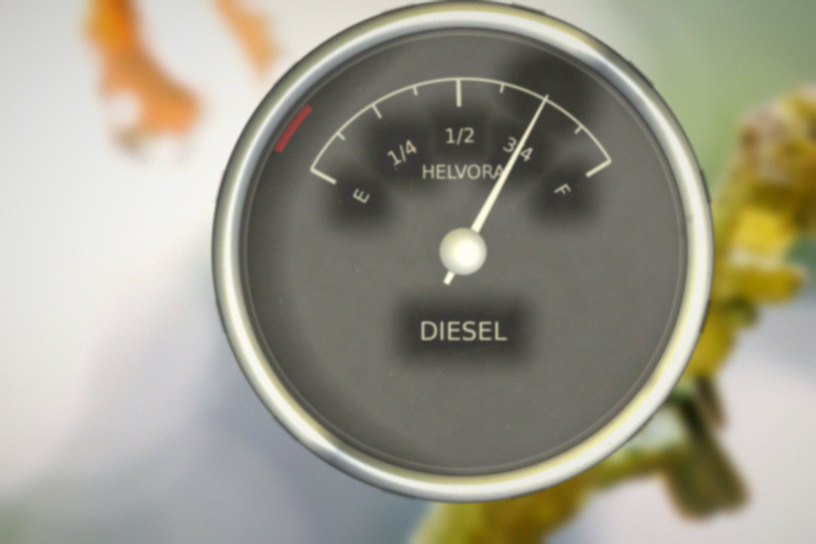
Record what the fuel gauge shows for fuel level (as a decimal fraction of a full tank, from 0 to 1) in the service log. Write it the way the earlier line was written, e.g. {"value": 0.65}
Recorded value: {"value": 0.75}
